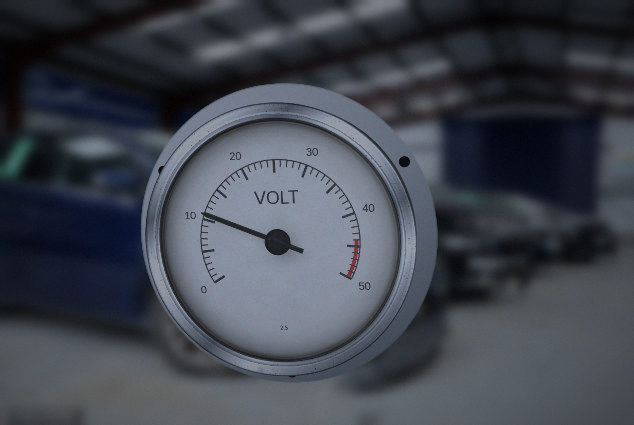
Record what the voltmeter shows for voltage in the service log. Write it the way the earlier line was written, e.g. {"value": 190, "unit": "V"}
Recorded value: {"value": 11, "unit": "V"}
